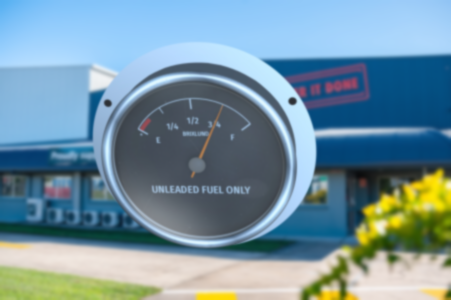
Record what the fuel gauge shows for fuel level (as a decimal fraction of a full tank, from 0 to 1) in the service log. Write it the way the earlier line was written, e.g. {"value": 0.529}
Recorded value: {"value": 0.75}
